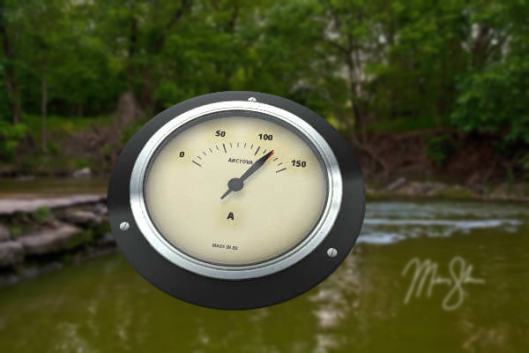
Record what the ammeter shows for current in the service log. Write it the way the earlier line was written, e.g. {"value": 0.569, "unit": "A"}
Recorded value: {"value": 120, "unit": "A"}
